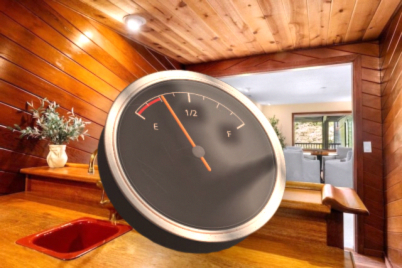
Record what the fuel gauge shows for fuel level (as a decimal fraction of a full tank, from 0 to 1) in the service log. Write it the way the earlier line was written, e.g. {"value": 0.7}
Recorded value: {"value": 0.25}
